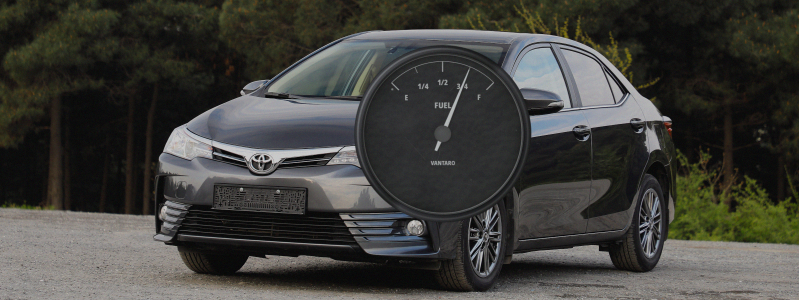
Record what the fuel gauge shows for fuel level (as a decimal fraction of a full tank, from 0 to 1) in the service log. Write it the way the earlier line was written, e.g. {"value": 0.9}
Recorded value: {"value": 0.75}
